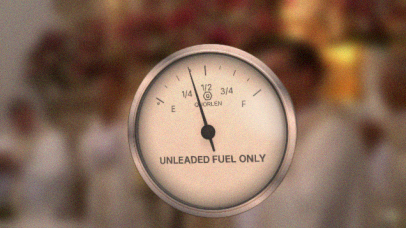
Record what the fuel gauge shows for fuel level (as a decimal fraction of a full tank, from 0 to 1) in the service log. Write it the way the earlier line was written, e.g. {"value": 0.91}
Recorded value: {"value": 0.375}
